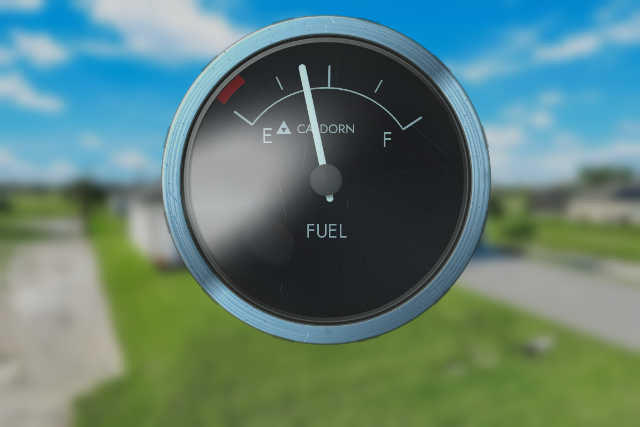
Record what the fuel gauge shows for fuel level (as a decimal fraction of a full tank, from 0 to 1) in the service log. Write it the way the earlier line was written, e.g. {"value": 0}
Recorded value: {"value": 0.375}
